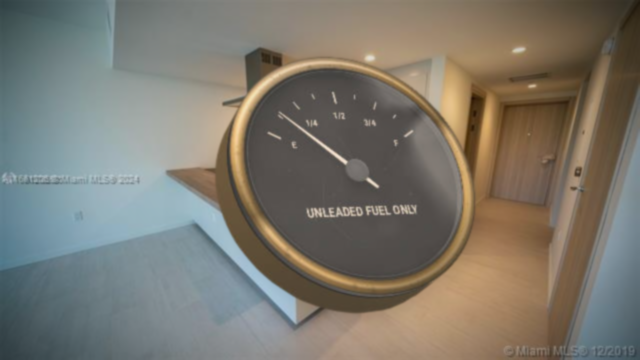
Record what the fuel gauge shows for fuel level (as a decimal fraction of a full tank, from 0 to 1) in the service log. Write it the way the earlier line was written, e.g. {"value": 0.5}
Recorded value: {"value": 0.125}
